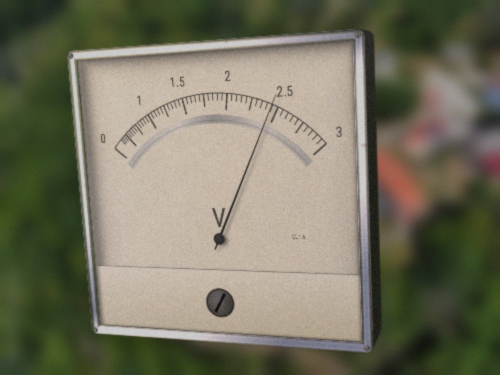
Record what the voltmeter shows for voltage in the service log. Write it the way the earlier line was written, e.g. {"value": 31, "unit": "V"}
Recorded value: {"value": 2.45, "unit": "V"}
